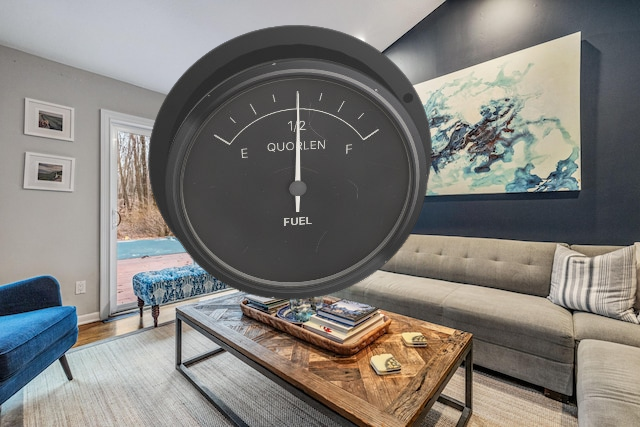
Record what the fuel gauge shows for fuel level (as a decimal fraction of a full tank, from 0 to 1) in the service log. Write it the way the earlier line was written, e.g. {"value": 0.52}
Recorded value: {"value": 0.5}
